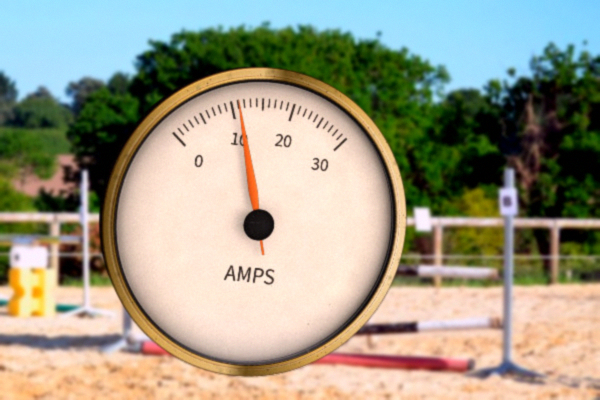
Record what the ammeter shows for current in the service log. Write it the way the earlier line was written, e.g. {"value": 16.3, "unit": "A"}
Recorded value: {"value": 11, "unit": "A"}
